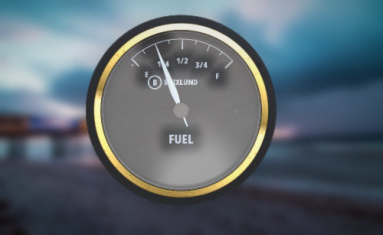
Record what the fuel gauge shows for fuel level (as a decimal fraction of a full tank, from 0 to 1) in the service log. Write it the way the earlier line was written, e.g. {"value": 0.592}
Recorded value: {"value": 0.25}
